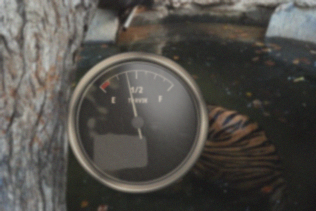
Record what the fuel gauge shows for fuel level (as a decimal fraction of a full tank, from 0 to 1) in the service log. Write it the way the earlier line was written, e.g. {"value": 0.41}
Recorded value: {"value": 0.375}
